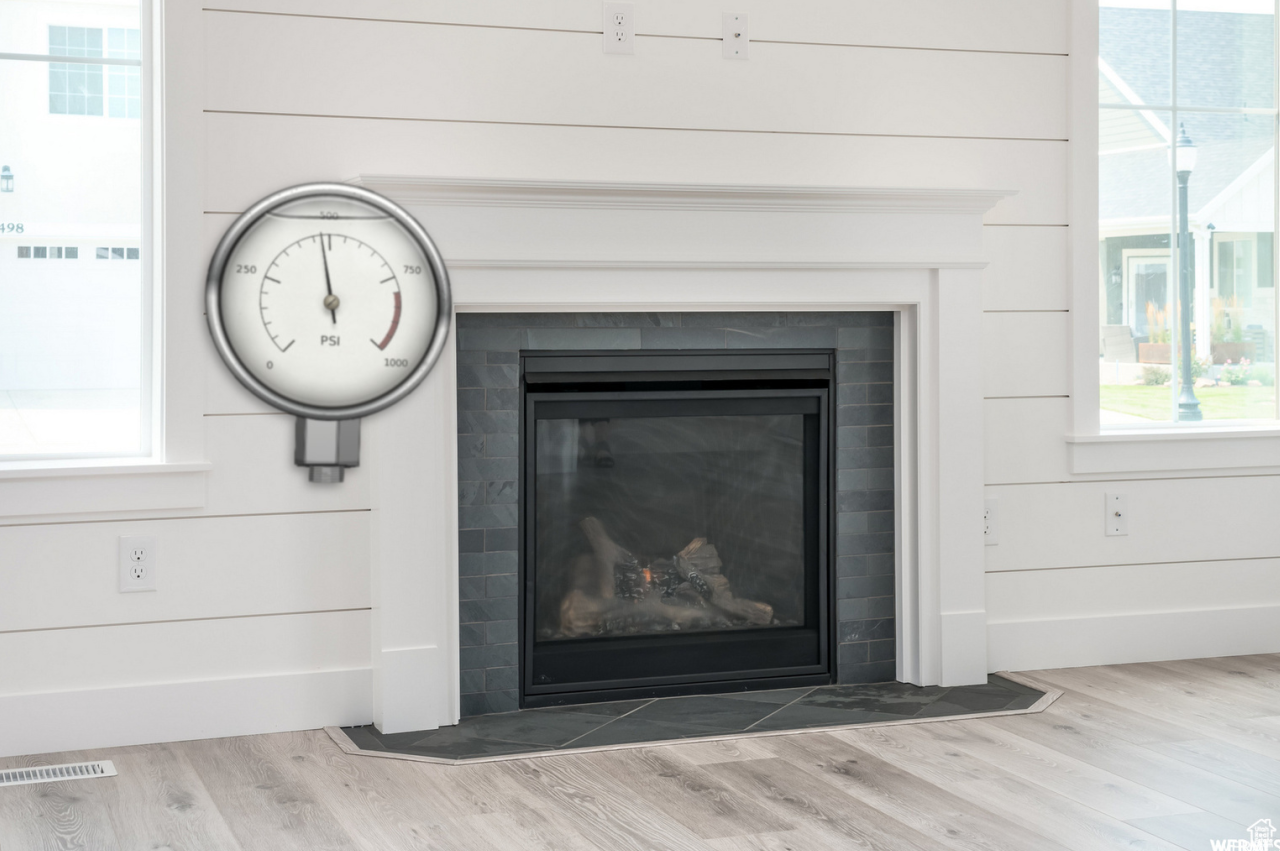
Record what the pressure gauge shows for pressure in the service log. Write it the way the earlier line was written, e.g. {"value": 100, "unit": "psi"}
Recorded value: {"value": 475, "unit": "psi"}
